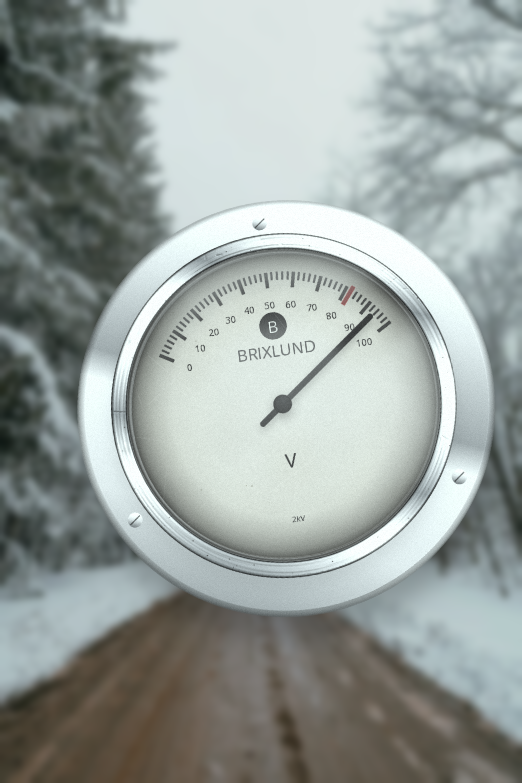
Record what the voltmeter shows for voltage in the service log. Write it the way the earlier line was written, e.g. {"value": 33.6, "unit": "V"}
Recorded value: {"value": 94, "unit": "V"}
